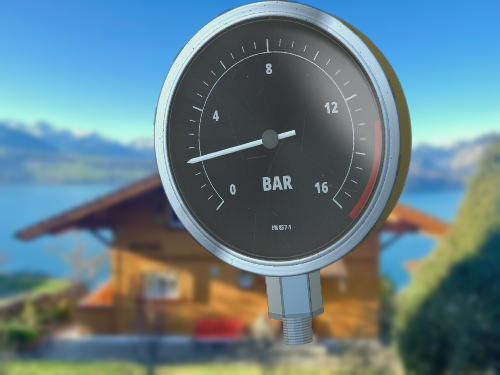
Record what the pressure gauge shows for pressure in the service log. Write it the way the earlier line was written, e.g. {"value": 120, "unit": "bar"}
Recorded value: {"value": 2, "unit": "bar"}
